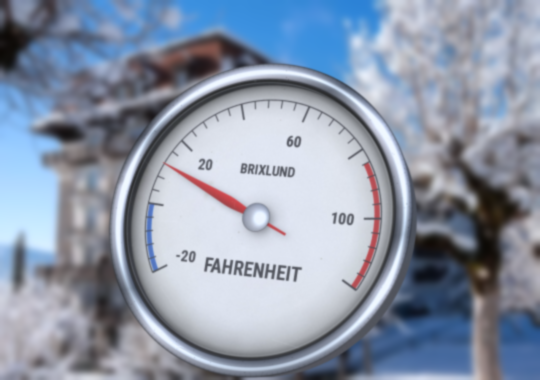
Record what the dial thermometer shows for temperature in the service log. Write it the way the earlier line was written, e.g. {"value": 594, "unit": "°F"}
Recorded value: {"value": 12, "unit": "°F"}
